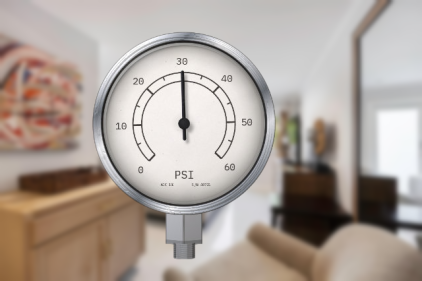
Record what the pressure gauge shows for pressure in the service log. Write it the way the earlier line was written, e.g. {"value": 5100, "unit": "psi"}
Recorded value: {"value": 30, "unit": "psi"}
